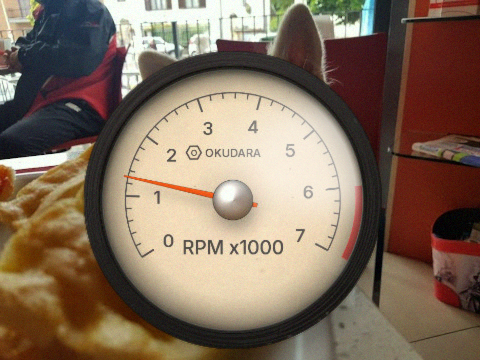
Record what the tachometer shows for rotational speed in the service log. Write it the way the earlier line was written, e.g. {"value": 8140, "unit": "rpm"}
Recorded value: {"value": 1300, "unit": "rpm"}
